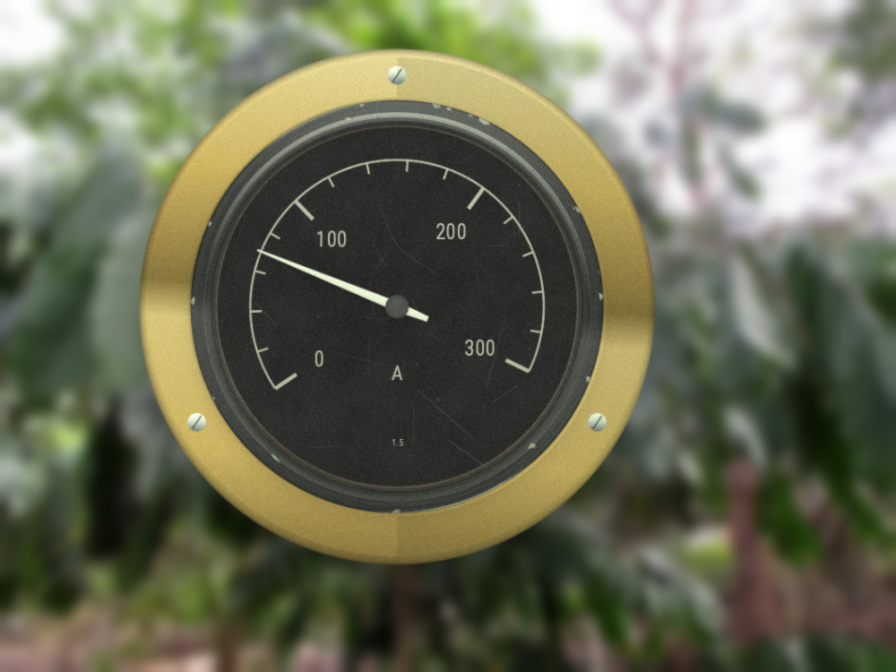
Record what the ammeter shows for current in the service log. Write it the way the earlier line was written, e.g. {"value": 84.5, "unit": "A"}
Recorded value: {"value": 70, "unit": "A"}
